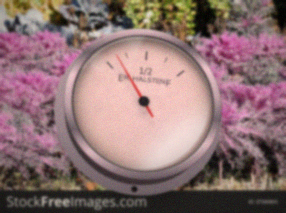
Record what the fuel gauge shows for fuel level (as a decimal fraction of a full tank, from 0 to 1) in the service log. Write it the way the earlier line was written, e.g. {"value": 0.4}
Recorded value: {"value": 0.125}
